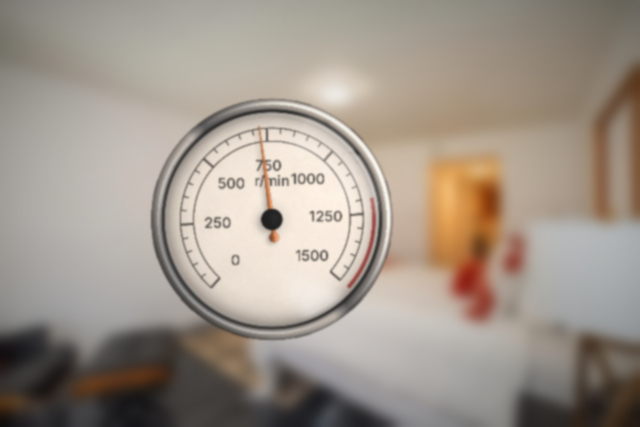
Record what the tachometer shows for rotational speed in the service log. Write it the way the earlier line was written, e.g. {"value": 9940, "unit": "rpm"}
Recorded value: {"value": 725, "unit": "rpm"}
